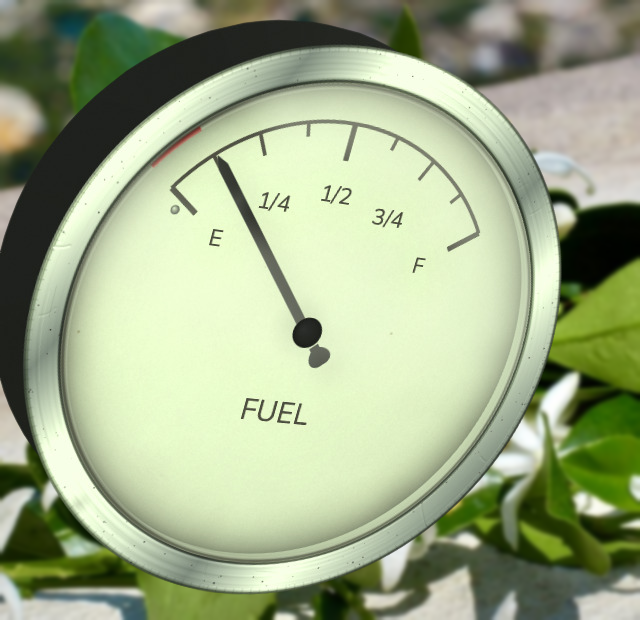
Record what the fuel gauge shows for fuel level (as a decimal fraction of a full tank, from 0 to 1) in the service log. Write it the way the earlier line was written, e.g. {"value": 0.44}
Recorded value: {"value": 0.125}
